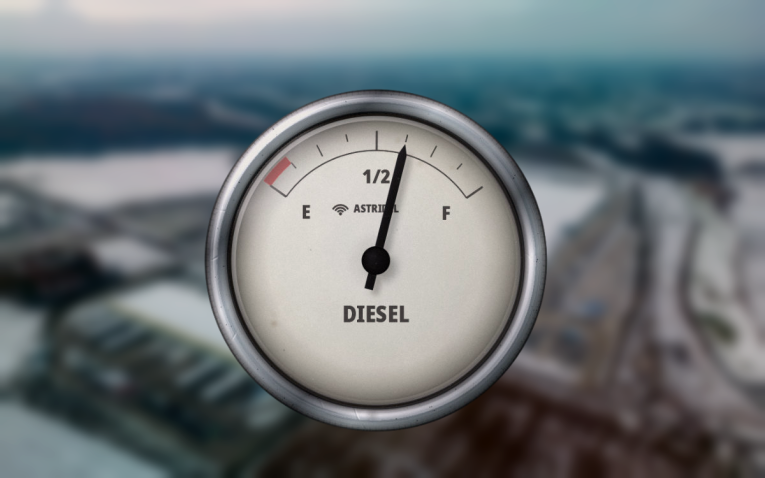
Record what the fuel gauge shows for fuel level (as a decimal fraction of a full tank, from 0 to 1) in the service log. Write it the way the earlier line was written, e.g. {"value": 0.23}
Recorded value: {"value": 0.625}
